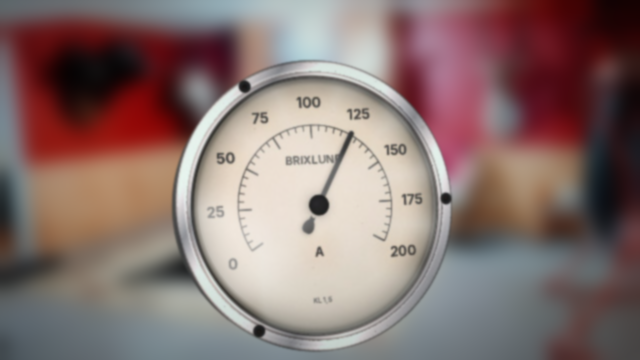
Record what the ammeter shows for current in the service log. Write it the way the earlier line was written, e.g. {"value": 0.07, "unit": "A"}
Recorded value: {"value": 125, "unit": "A"}
